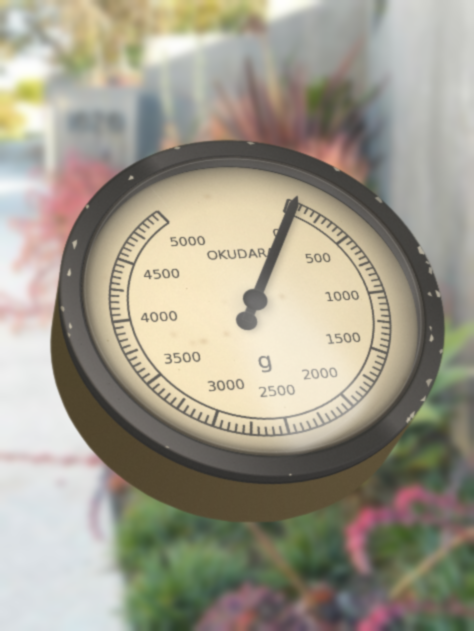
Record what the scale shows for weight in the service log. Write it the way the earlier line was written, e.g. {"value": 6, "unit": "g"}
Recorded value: {"value": 50, "unit": "g"}
